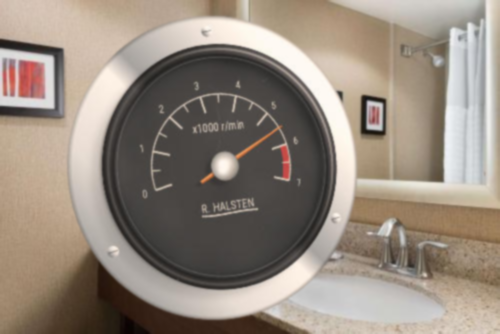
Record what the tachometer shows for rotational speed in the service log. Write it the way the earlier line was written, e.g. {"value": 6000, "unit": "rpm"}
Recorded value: {"value": 5500, "unit": "rpm"}
